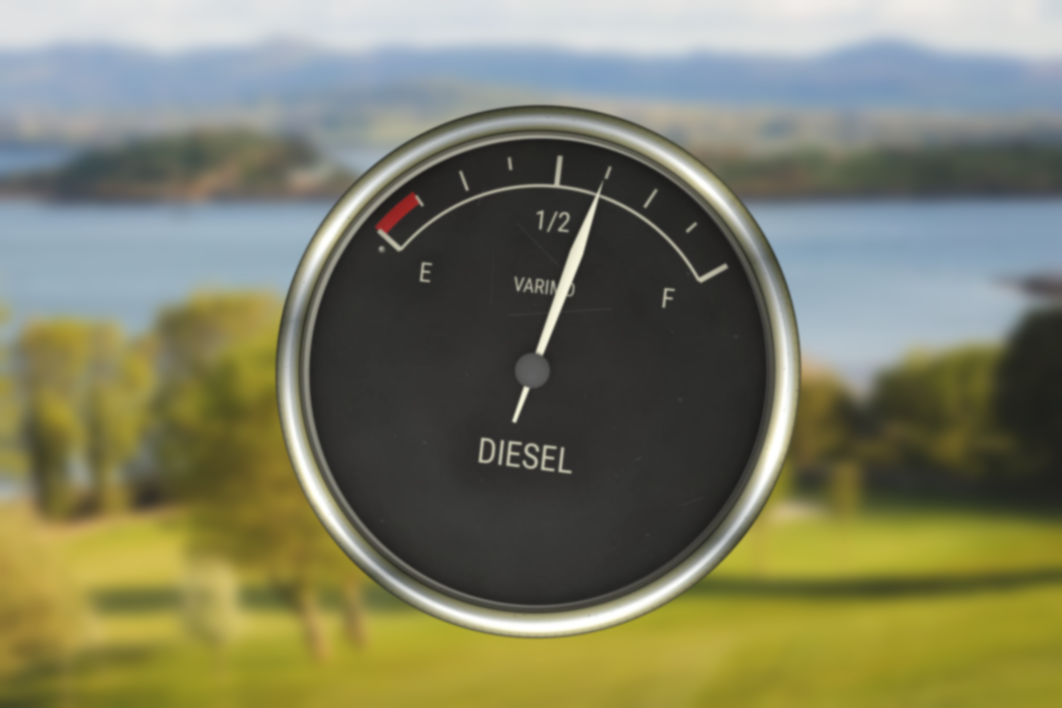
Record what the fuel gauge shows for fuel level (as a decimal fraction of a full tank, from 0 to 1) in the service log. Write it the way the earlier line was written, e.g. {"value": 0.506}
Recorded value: {"value": 0.625}
